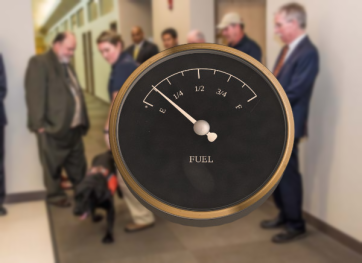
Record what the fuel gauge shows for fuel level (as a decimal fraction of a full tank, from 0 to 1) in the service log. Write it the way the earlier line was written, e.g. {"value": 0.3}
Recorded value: {"value": 0.125}
